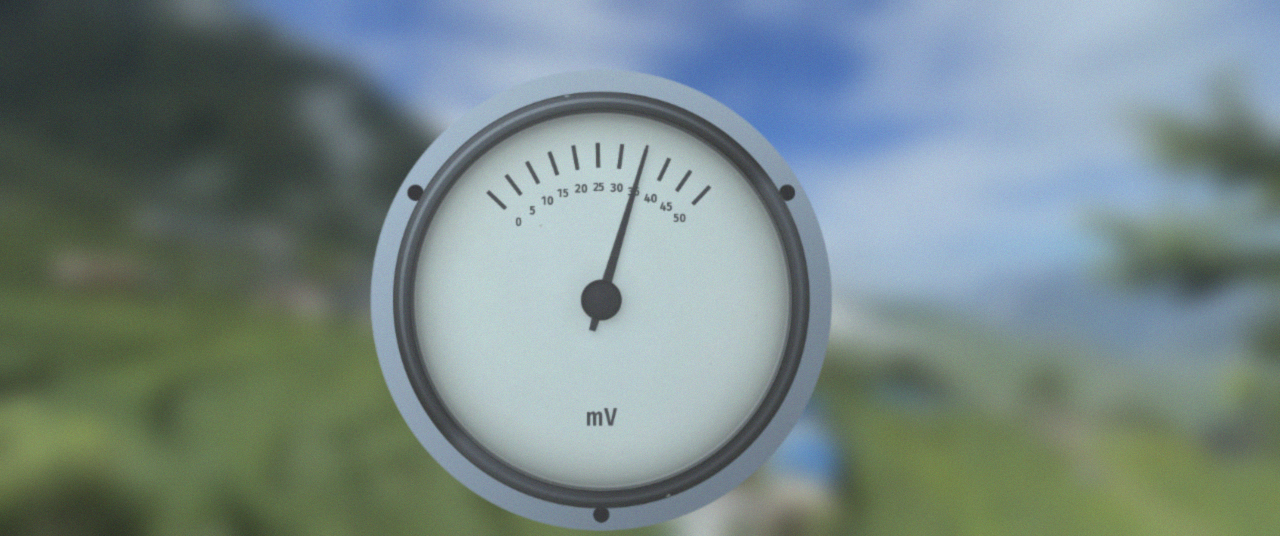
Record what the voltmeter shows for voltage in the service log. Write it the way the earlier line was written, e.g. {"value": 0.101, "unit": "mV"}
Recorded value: {"value": 35, "unit": "mV"}
